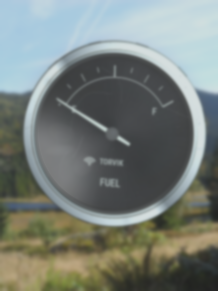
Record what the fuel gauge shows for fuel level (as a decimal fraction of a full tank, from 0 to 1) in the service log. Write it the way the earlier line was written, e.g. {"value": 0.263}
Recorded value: {"value": 0}
